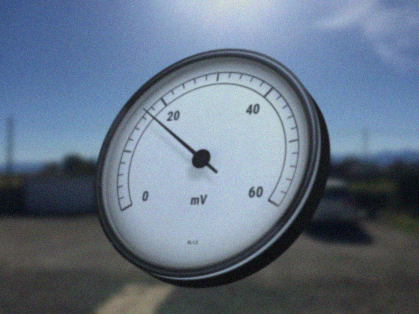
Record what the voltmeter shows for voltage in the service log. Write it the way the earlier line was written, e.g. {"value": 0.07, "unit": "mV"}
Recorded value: {"value": 17, "unit": "mV"}
